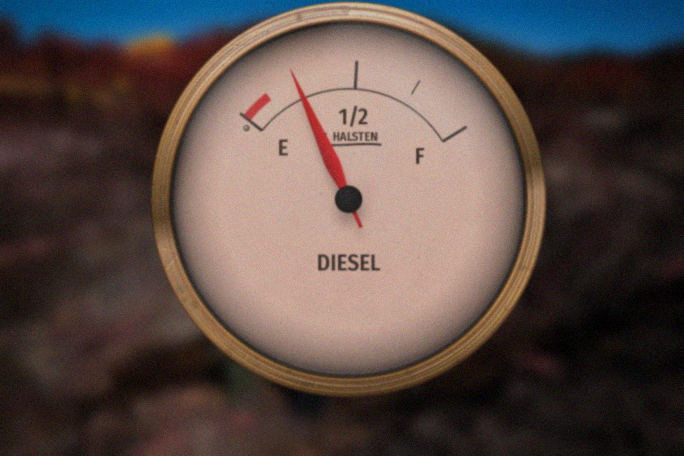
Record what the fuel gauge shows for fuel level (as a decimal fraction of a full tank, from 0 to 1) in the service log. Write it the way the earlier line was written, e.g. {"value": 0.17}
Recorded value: {"value": 0.25}
